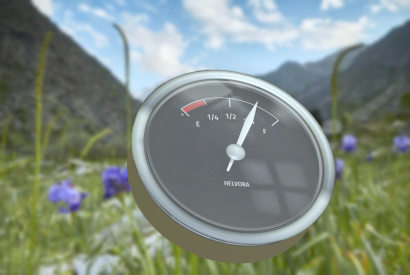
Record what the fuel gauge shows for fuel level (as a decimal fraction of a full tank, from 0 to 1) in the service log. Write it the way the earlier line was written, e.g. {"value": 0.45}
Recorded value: {"value": 0.75}
